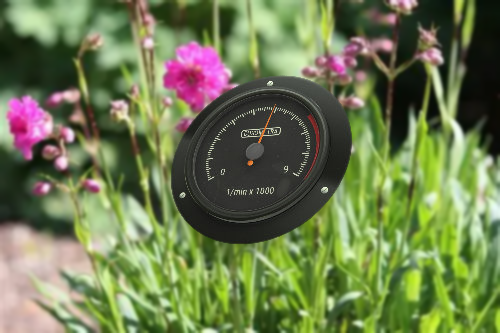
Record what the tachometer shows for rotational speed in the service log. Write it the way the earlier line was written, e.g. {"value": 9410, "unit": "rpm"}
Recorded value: {"value": 5000, "unit": "rpm"}
